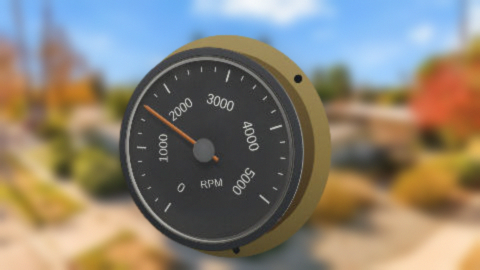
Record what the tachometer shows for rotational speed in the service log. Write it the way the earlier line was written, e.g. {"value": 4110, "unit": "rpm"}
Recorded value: {"value": 1600, "unit": "rpm"}
